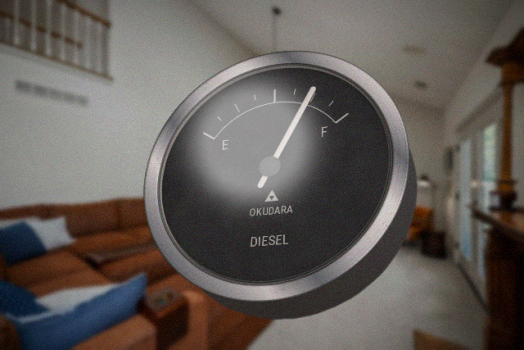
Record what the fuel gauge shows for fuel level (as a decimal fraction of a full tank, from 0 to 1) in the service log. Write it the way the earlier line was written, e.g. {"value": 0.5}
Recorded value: {"value": 0.75}
